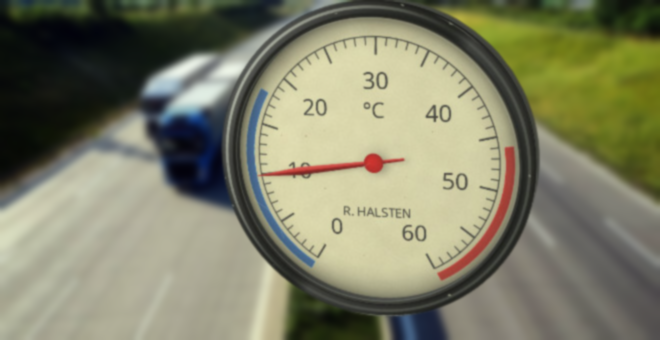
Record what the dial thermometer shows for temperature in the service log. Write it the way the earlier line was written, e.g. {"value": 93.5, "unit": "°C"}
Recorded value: {"value": 10, "unit": "°C"}
